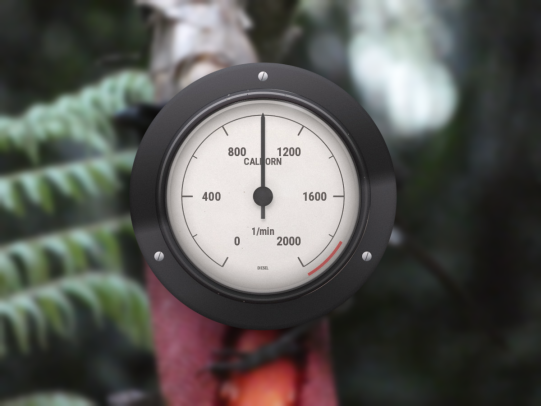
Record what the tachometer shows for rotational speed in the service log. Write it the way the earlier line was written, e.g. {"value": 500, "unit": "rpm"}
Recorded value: {"value": 1000, "unit": "rpm"}
